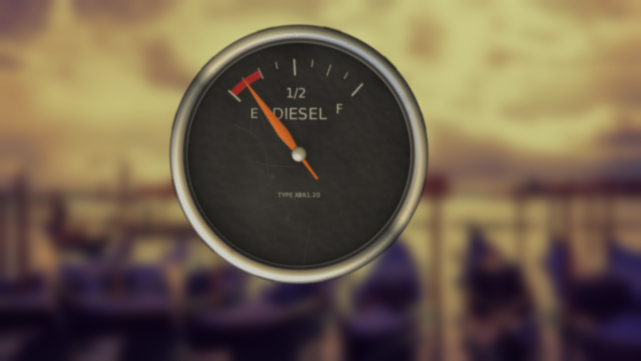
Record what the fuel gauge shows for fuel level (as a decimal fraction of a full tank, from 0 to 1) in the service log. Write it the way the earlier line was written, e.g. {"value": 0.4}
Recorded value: {"value": 0.125}
